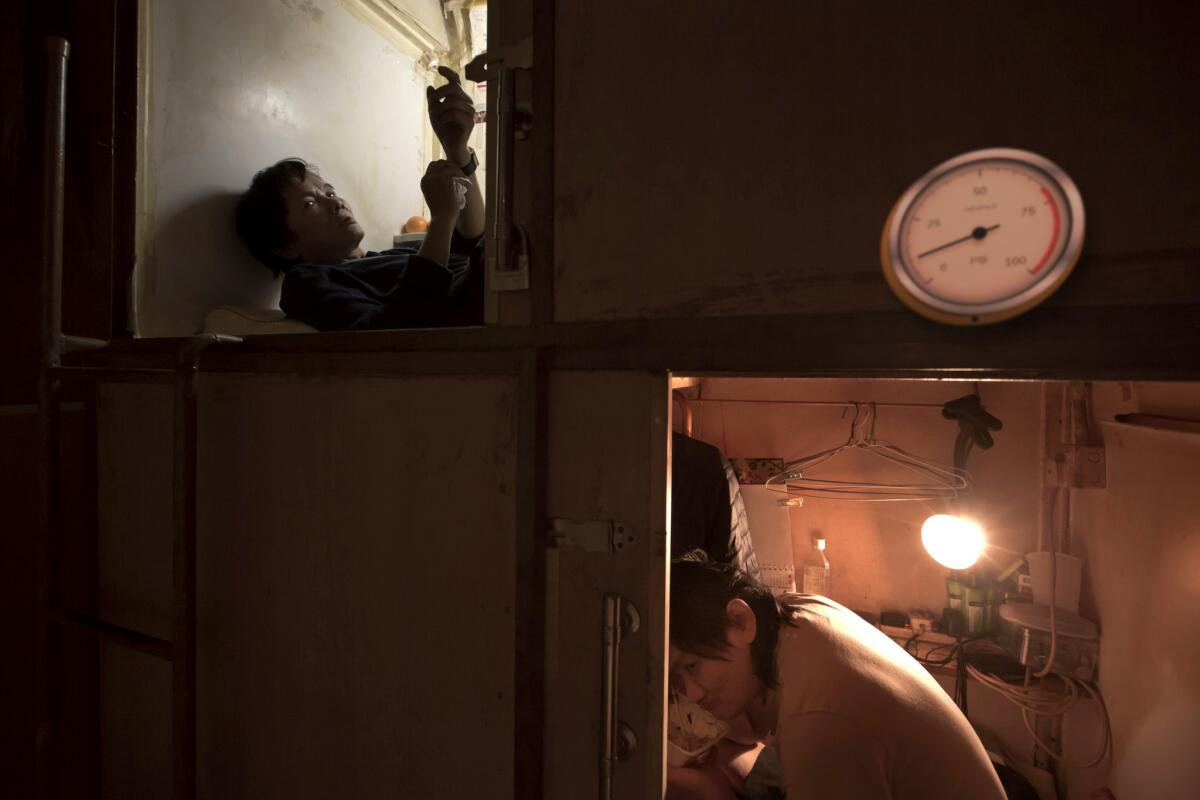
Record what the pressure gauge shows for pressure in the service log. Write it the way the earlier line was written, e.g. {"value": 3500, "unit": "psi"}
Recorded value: {"value": 10, "unit": "psi"}
